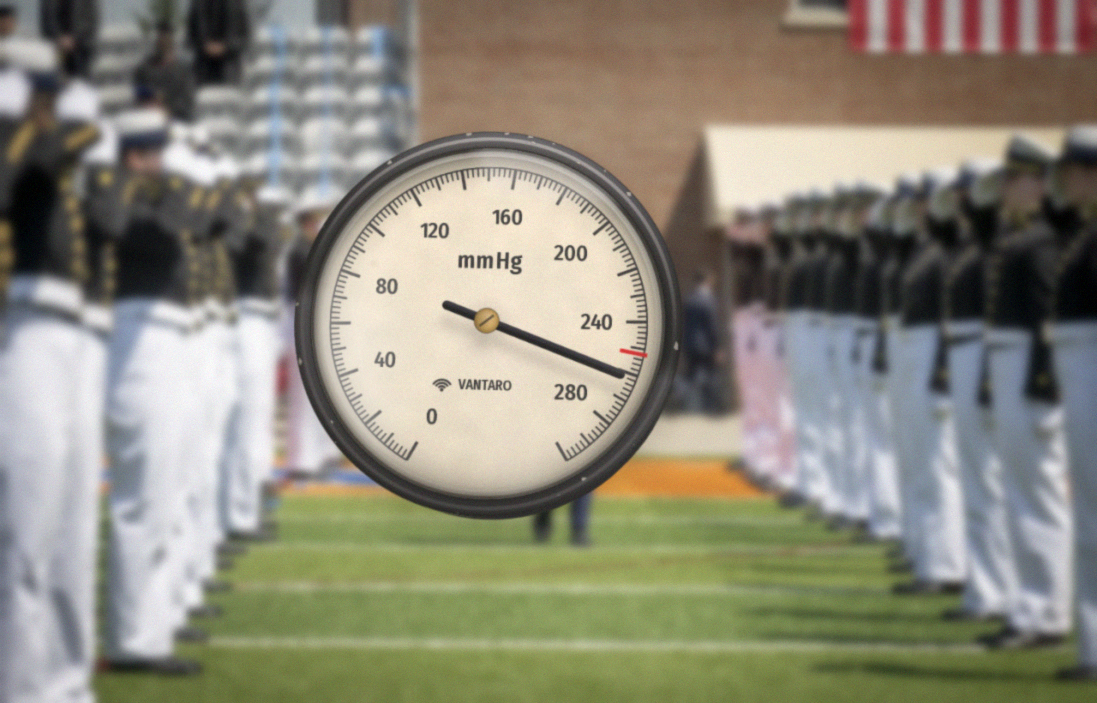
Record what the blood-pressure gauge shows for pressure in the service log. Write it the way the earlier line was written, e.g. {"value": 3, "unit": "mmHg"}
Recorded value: {"value": 262, "unit": "mmHg"}
